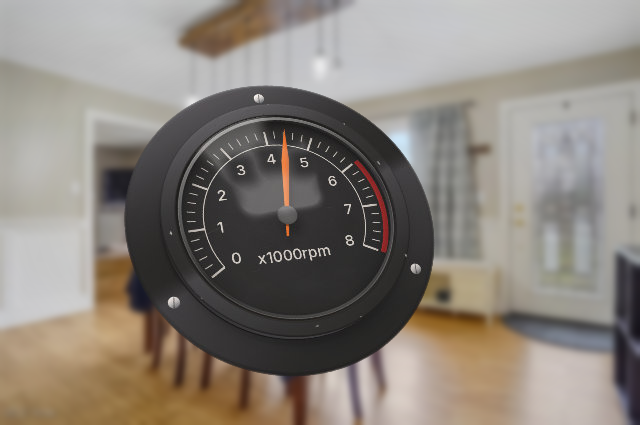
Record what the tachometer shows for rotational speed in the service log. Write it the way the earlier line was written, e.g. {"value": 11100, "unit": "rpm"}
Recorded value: {"value": 4400, "unit": "rpm"}
